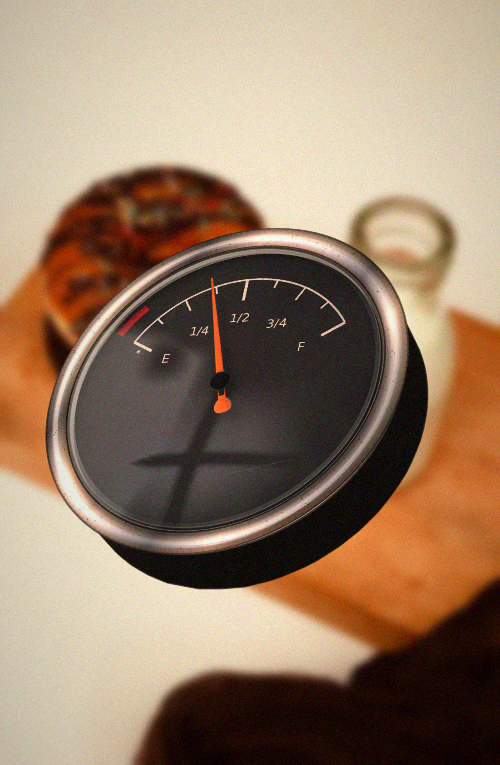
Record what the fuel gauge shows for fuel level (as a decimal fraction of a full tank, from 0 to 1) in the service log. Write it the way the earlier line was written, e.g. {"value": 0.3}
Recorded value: {"value": 0.375}
